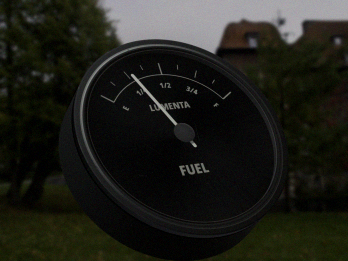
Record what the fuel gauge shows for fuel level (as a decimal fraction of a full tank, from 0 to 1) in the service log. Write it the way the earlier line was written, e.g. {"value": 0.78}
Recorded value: {"value": 0.25}
